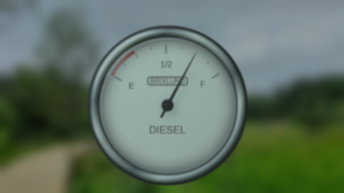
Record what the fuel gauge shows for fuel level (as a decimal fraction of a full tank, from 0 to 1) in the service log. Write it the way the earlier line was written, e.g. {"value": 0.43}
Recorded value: {"value": 0.75}
